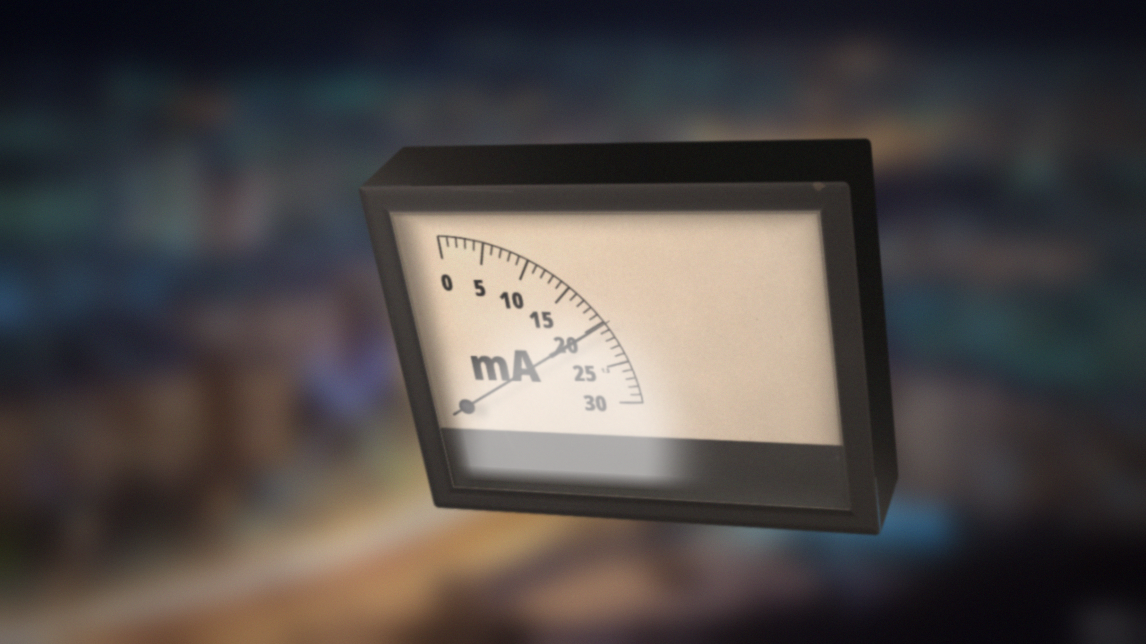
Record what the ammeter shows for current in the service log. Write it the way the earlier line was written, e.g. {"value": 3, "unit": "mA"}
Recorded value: {"value": 20, "unit": "mA"}
